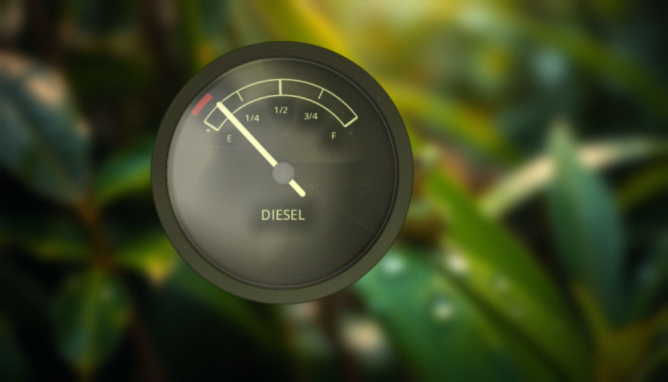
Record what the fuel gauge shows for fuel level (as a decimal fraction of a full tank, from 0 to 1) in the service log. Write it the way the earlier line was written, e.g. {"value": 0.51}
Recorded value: {"value": 0.125}
